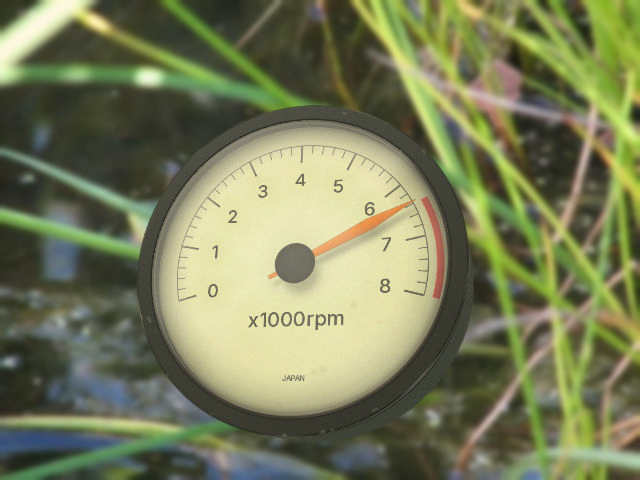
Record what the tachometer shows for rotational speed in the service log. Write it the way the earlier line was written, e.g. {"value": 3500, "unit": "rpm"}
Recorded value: {"value": 6400, "unit": "rpm"}
